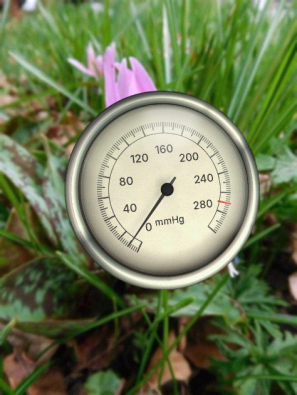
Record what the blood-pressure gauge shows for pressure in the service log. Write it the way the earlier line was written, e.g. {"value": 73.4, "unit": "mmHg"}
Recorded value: {"value": 10, "unit": "mmHg"}
